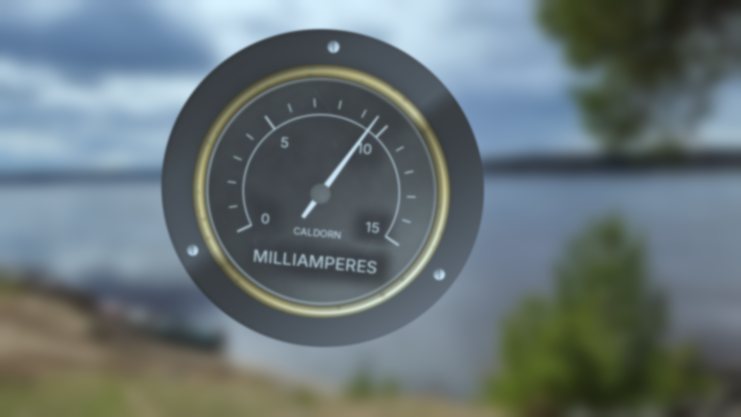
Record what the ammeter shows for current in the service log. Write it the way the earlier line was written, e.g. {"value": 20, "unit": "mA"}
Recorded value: {"value": 9.5, "unit": "mA"}
